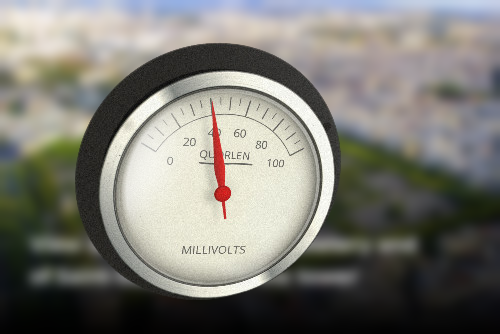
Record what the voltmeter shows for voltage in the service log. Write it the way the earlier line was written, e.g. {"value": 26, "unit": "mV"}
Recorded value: {"value": 40, "unit": "mV"}
